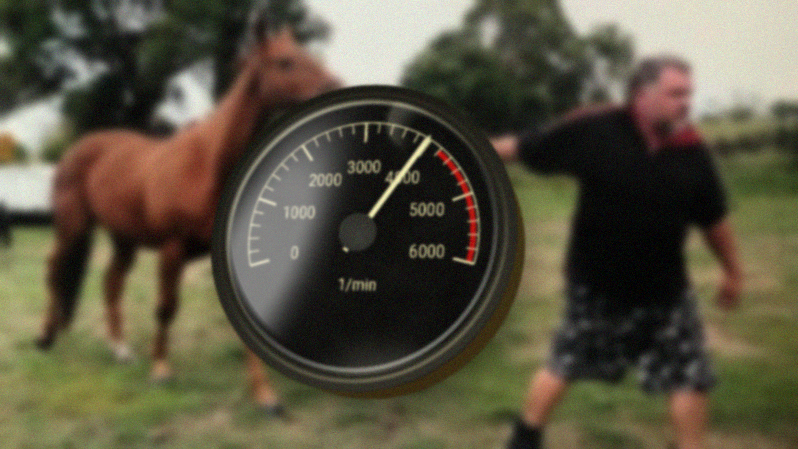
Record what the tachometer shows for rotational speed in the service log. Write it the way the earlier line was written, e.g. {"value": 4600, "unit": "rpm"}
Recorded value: {"value": 4000, "unit": "rpm"}
